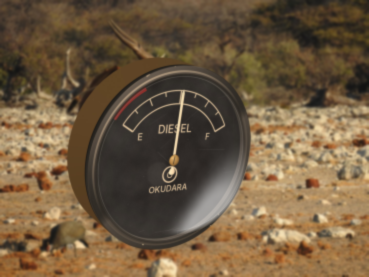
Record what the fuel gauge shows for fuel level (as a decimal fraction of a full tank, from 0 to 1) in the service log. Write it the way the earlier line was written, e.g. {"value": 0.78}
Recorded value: {"value": 0.5}
